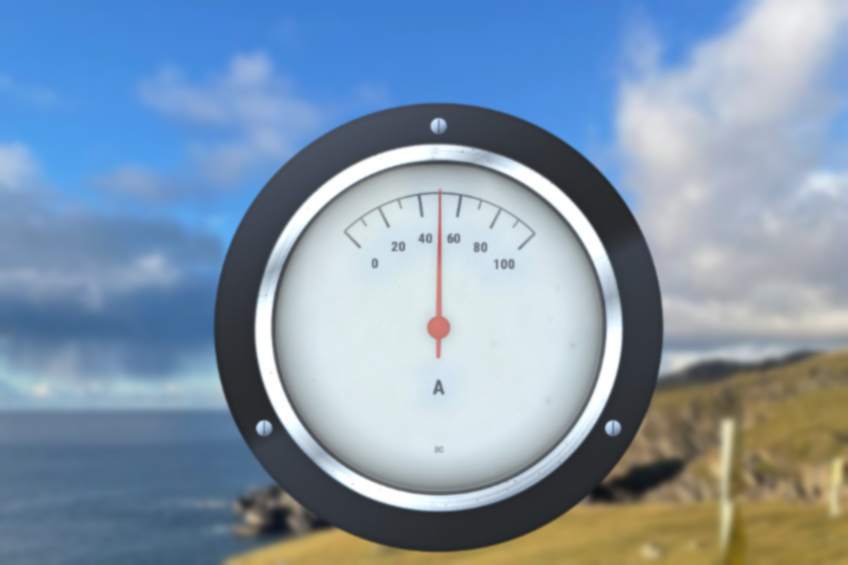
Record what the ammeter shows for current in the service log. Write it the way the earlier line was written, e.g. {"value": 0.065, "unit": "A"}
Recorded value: {"value": 50, "unit": "A"}
